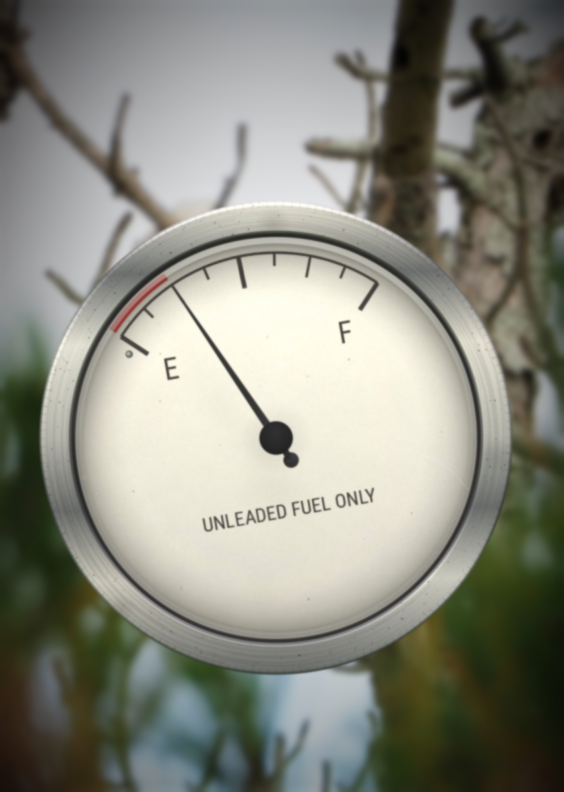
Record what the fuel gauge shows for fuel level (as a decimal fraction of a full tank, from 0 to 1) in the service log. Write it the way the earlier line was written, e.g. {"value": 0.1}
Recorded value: {"value": 0.25}
